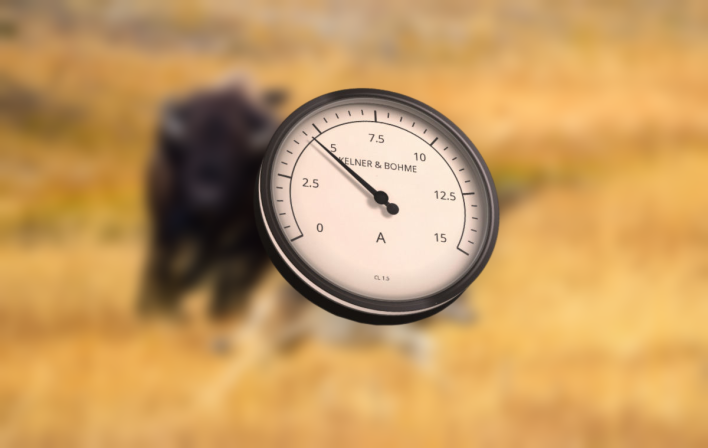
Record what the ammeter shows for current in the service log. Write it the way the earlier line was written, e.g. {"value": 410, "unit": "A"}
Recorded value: {"value": 4.5, "unit": "A"}
